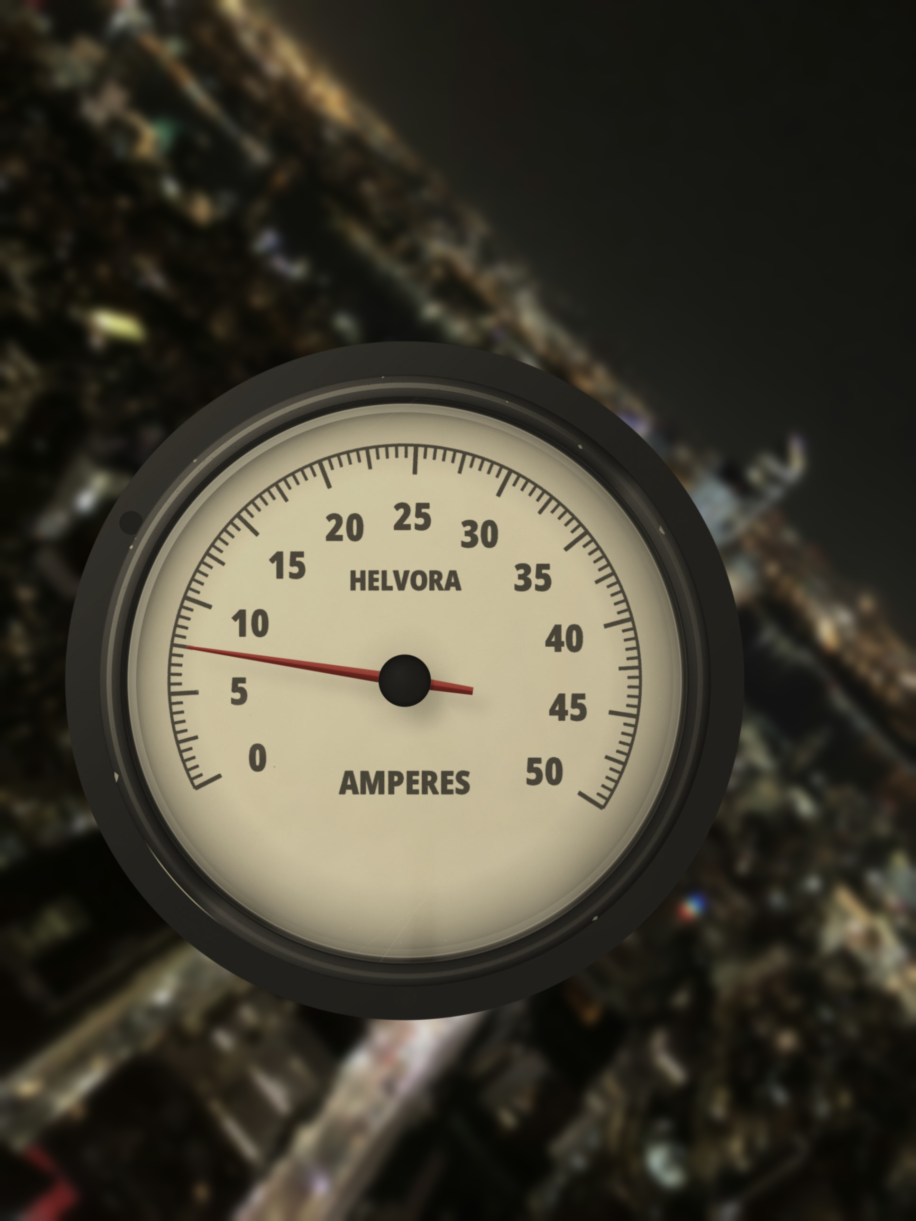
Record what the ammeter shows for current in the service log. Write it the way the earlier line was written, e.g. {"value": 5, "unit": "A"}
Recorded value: {"value": 7.5, "unit": "A"}
